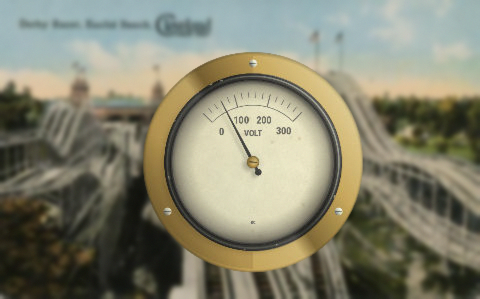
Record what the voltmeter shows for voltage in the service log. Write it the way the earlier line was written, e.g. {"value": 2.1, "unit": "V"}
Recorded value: {"value": 60, "unit": "V"}
